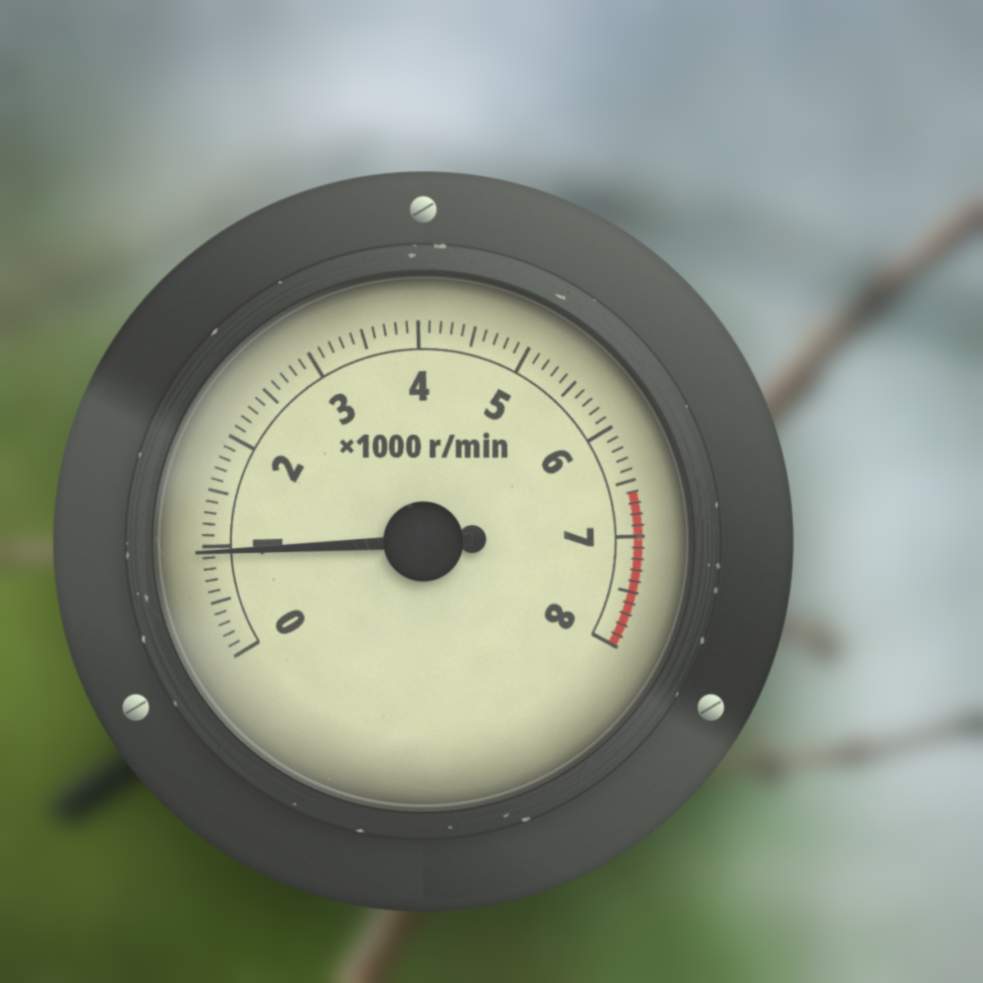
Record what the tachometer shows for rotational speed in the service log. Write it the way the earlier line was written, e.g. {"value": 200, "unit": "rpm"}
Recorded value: {"value": 950, "unit": "rpm"}
